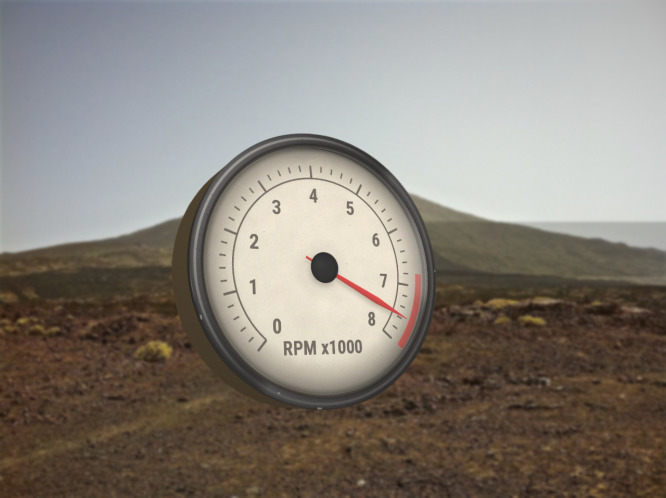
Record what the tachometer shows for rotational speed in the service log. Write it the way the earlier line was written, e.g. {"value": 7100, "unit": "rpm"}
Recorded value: {"value": 7600, "unit": "rpm"}
